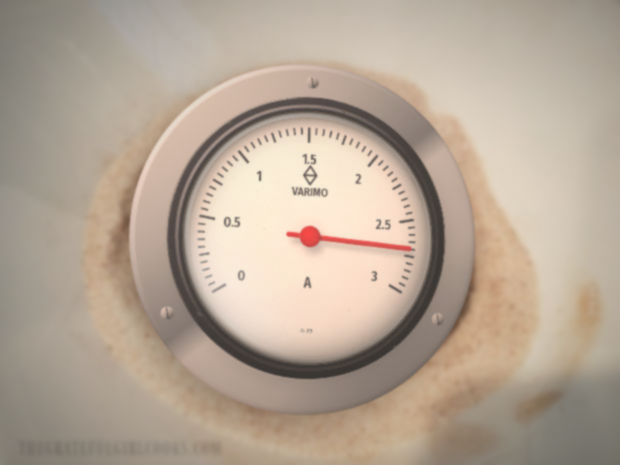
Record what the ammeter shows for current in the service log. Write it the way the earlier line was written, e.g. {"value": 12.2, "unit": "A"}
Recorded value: {"value": 2.7, "unit": "A"}
